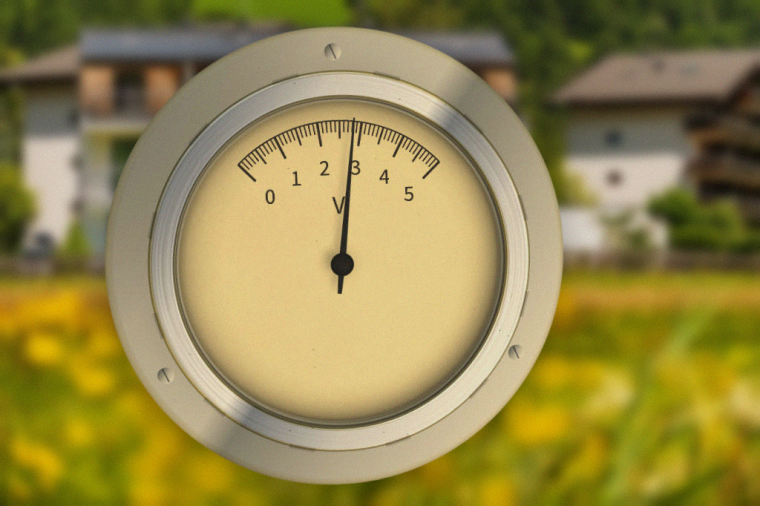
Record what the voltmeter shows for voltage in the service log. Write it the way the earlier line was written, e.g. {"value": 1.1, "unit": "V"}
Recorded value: {"value": 2.8, "unit": "V"}
